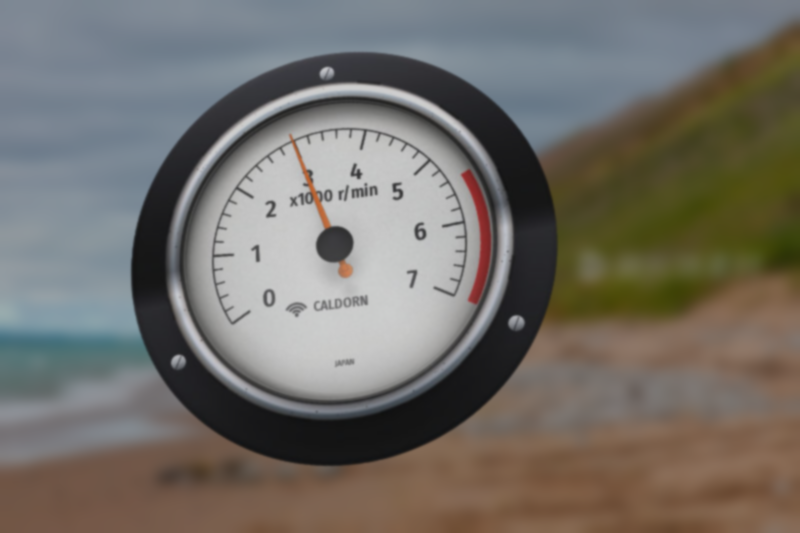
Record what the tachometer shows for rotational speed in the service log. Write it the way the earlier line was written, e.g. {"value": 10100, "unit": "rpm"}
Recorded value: {"value": 3000, "unit": "rpm"}
